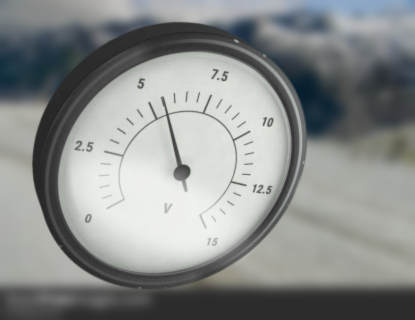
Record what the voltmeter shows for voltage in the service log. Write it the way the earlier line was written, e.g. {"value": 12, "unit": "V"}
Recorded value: {"value": 5.5, "unit": "V"}
